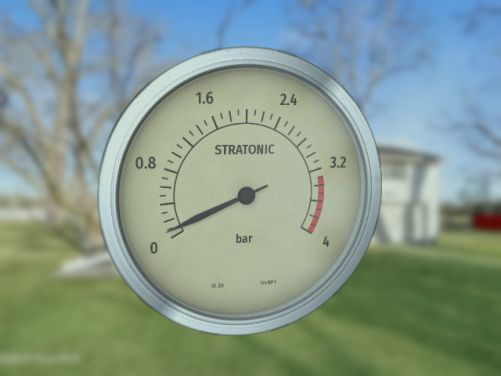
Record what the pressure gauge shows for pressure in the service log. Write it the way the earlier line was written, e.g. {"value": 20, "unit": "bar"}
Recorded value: {"value": 0.1, "unit": "bar"}
